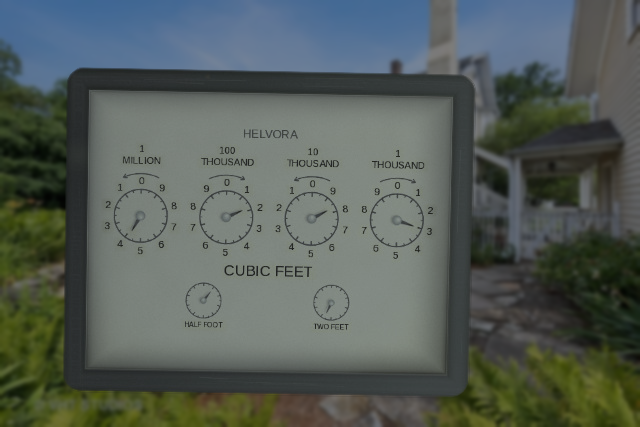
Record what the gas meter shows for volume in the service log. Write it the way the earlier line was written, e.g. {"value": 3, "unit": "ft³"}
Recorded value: {"value": 418300, "unit": "ft³"}
